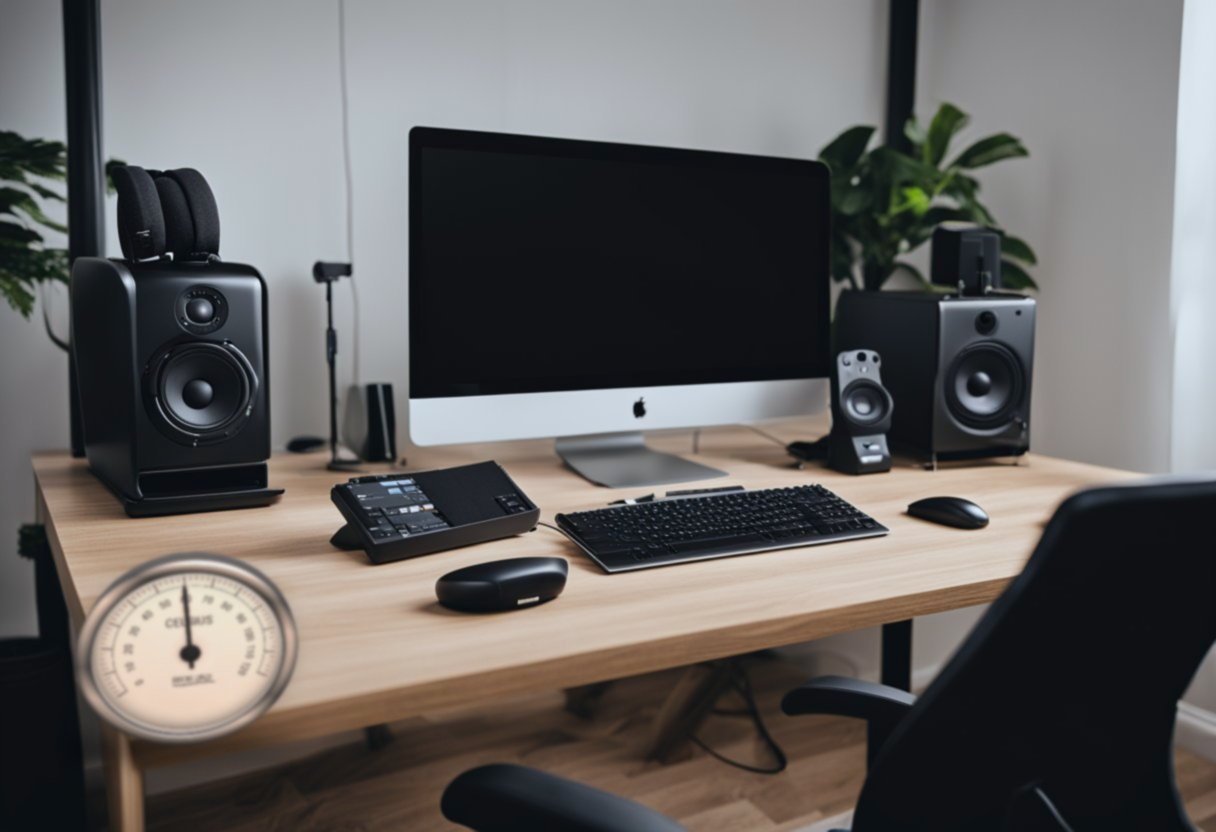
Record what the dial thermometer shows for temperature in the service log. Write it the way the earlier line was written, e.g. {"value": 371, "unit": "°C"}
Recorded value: {"value": 60, "unit": "°C"}
